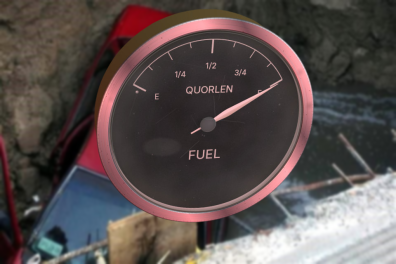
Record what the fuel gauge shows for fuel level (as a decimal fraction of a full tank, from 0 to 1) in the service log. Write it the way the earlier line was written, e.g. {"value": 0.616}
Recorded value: {"value": 1}
